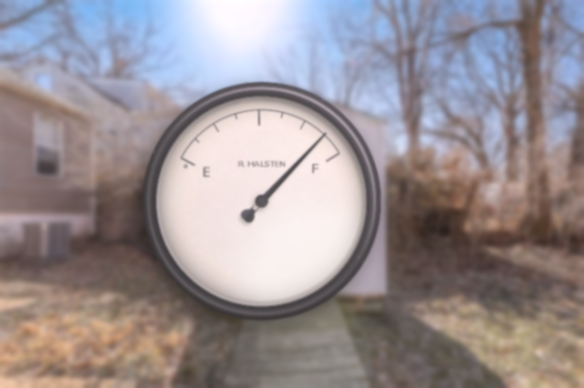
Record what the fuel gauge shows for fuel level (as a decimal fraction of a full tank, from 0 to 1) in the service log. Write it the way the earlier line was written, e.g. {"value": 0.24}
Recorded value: {"value": 0.875}
